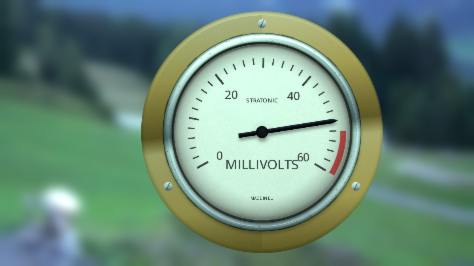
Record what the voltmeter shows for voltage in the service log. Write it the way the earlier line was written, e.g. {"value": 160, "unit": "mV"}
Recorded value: {"value": 50, "unit": "mV"}
